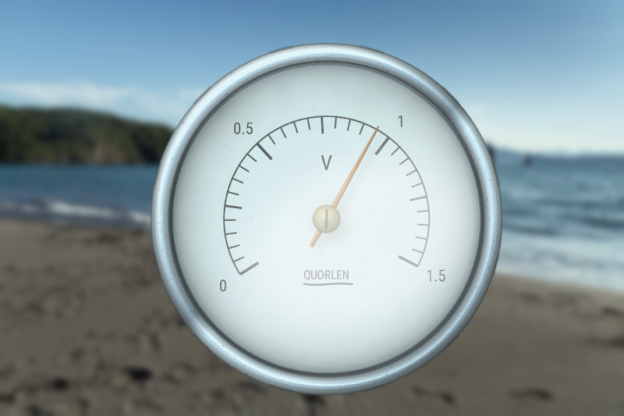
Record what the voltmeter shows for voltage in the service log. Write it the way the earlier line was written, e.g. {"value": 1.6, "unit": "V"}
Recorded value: {"value": 0.95, "unit": "V"}
